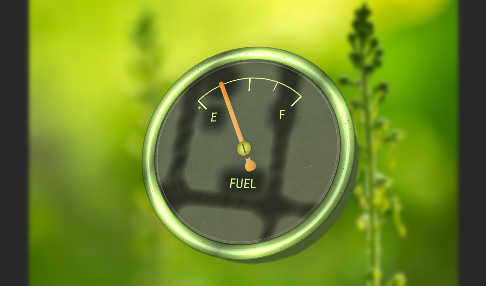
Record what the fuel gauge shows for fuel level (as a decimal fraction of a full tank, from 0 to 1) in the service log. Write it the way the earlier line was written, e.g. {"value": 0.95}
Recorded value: {"value": 0.25}
